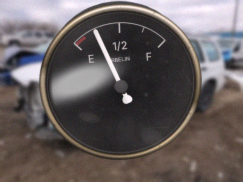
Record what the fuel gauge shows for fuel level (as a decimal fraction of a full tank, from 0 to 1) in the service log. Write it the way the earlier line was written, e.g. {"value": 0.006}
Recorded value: {"value": 0.25}
